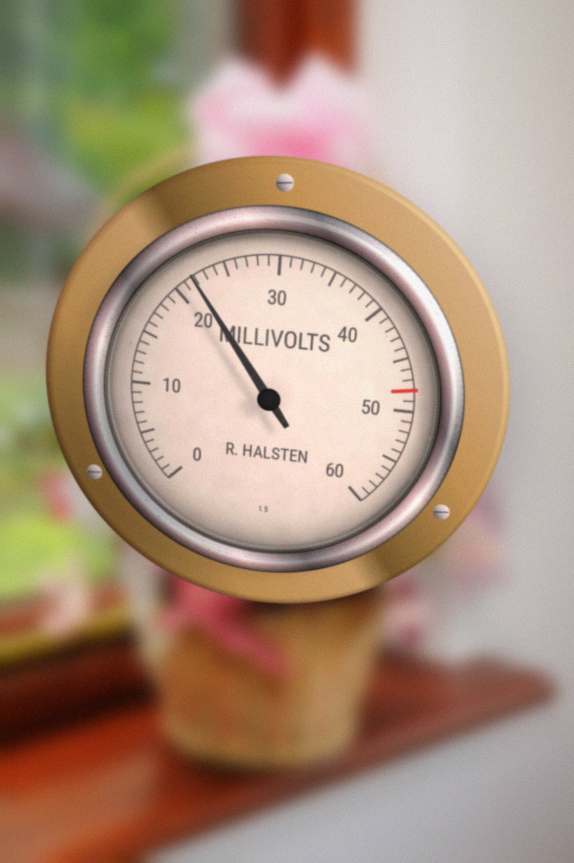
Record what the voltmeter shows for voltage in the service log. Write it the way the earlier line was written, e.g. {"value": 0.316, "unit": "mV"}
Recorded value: {"value": 22, "unit": "mV"}
